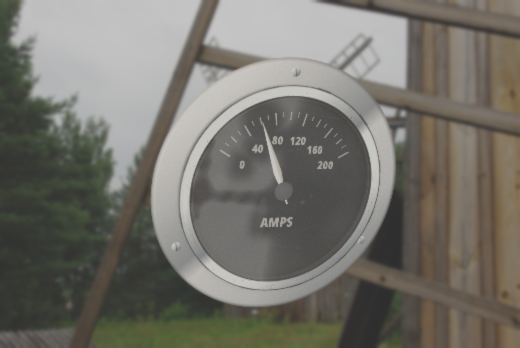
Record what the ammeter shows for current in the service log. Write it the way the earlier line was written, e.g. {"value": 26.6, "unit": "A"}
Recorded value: {"value": 60, "unit": "A"}
